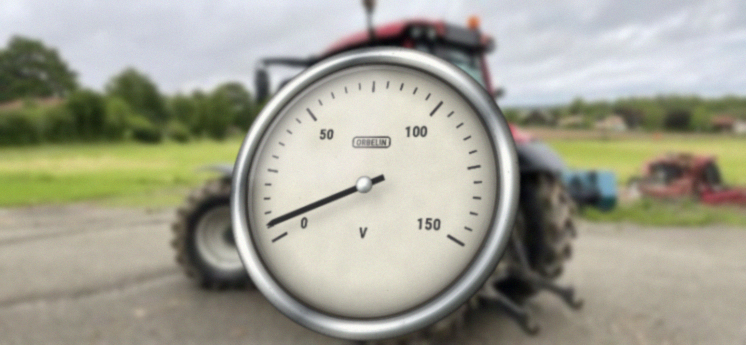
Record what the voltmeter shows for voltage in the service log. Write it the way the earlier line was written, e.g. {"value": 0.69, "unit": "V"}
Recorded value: {"value": 5, "unit": "V"}
